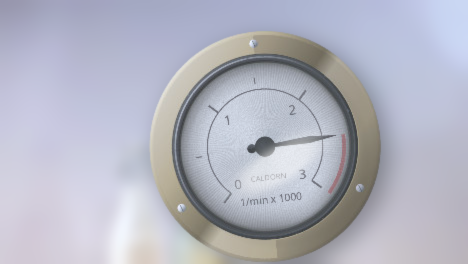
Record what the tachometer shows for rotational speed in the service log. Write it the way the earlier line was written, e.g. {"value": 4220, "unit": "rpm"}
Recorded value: {"value": 2500, "unit": "rpm"}
